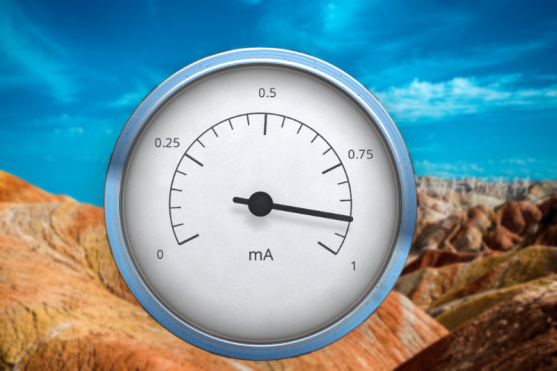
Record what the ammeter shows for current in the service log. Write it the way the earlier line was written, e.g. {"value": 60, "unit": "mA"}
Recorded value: {"value": 0.9, "unit": "mA"}
